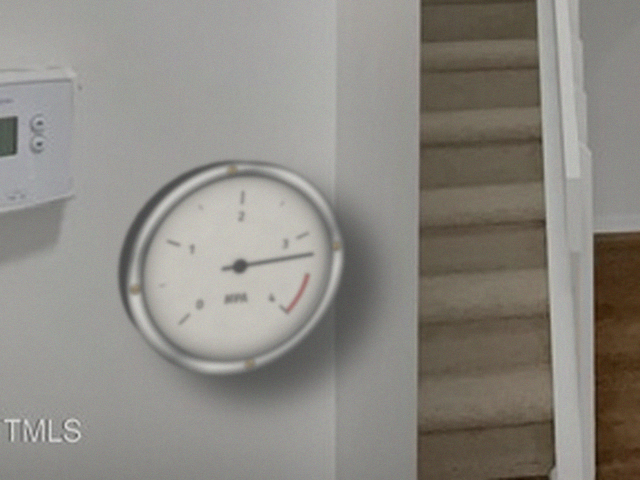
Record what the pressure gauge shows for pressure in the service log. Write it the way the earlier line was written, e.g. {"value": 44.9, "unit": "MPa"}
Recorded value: {"value": 3.25, "unit": "MPa"}
